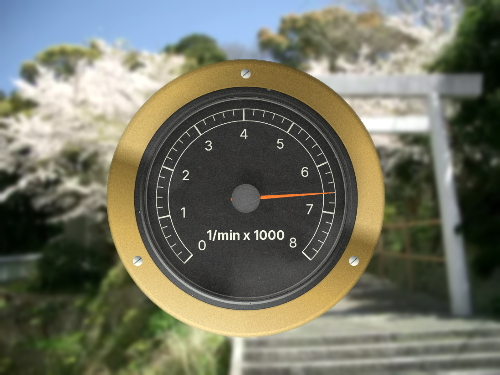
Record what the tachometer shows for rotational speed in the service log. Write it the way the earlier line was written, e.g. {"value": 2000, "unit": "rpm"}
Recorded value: {"value": 6600, "unit": "rpm"}
